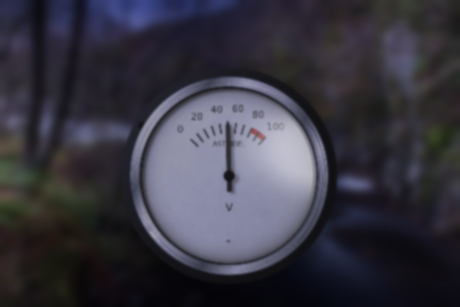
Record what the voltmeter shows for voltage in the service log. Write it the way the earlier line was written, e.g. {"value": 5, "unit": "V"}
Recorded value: {"value": 50, "unit": "V"}
